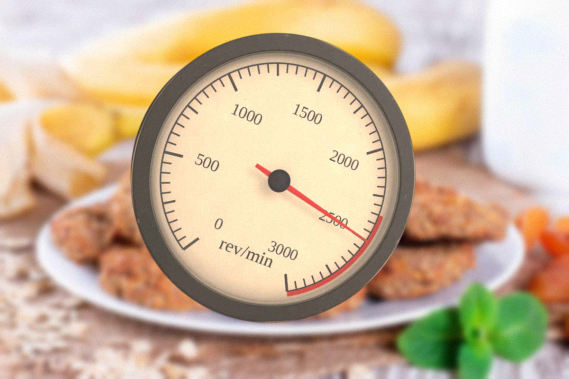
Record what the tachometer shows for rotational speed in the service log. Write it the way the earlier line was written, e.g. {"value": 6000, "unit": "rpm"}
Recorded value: {"value": 2500, "unit": "rpm"}
